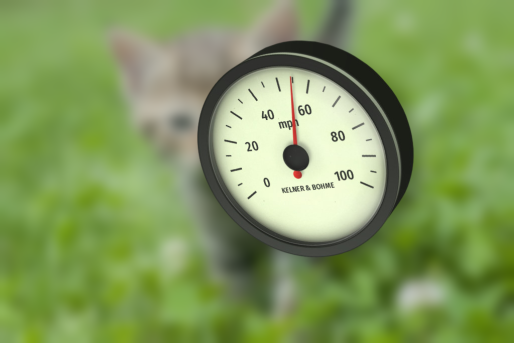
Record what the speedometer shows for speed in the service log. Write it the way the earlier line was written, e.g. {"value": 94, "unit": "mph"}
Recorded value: {"value": 55, "unit": "mph"}
